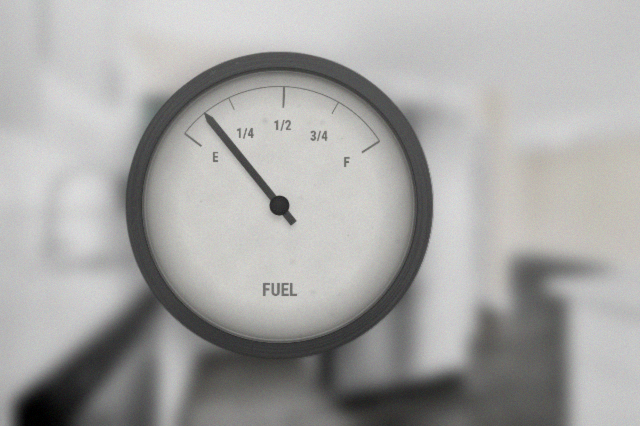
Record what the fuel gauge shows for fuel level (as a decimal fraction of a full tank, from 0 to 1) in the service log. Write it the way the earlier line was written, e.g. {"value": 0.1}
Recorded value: {"value": 0.125}
